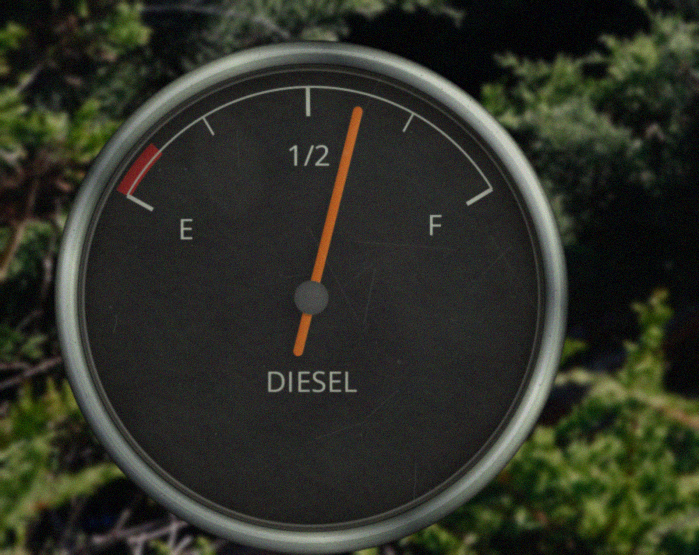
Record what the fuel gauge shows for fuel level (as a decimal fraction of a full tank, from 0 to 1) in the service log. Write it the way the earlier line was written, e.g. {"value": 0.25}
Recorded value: {"value": 0.625}
